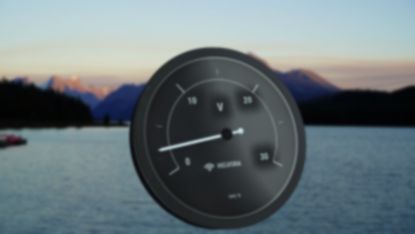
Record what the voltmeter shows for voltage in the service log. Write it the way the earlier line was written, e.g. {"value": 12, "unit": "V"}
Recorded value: {"value": 2.5, "unit": "V"}
